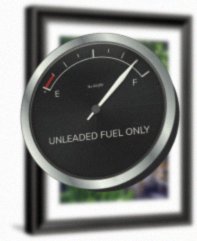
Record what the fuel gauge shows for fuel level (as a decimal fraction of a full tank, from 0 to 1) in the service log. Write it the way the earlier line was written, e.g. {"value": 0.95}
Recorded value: {"value": 0.875}
